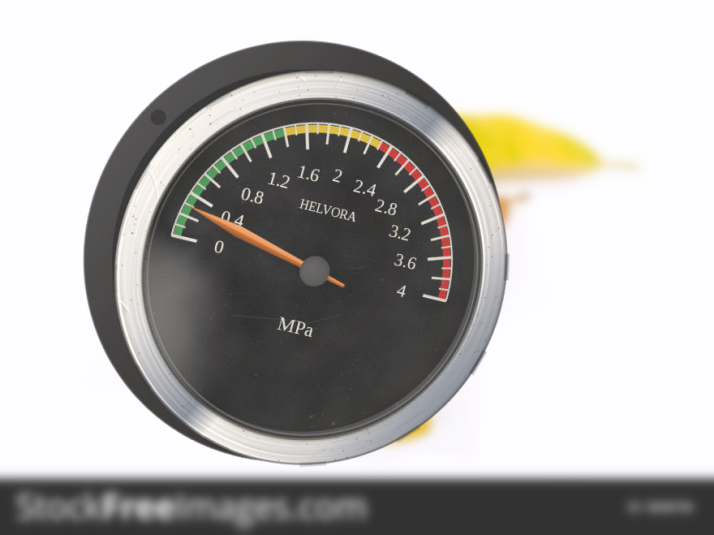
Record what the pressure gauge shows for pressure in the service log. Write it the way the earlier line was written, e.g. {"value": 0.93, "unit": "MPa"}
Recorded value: {"value": 0.3, "unit": "MPa"}
